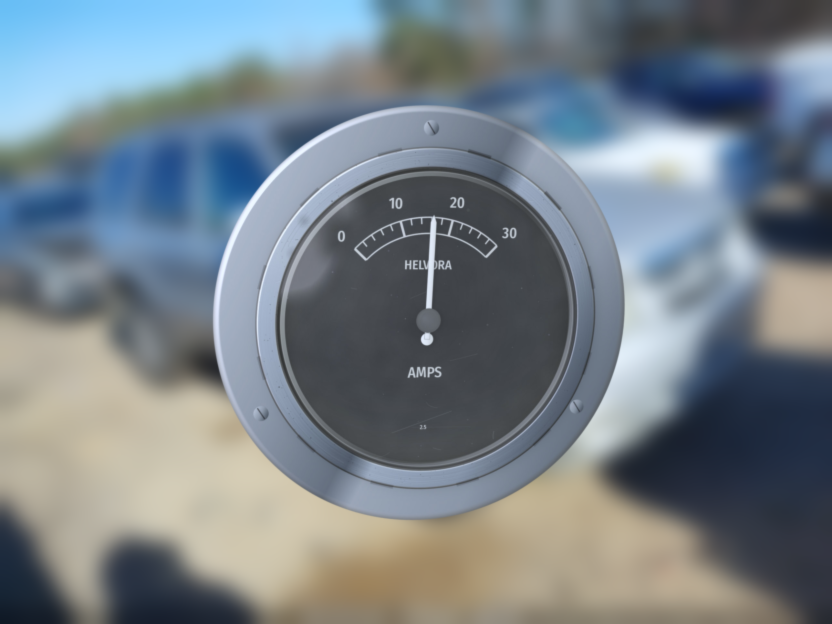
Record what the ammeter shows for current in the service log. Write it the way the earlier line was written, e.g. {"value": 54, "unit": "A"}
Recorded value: {"value": 16, "unit": "A"}
